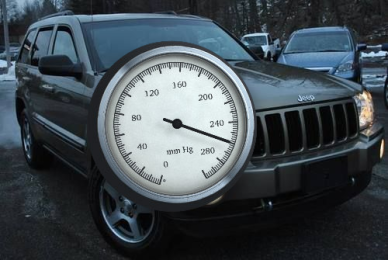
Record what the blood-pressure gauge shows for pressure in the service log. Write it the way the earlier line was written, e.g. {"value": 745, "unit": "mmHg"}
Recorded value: {"value": 260, "unit": "mmHg"}
